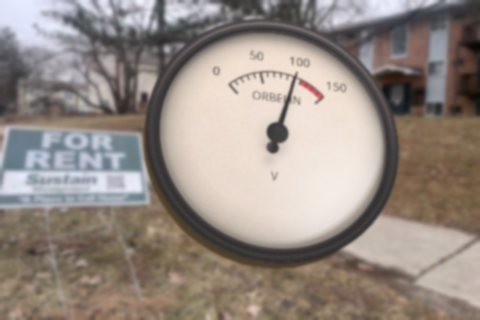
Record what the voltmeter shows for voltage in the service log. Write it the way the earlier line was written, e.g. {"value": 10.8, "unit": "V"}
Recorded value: {"value": 100, "unit": "V"}
